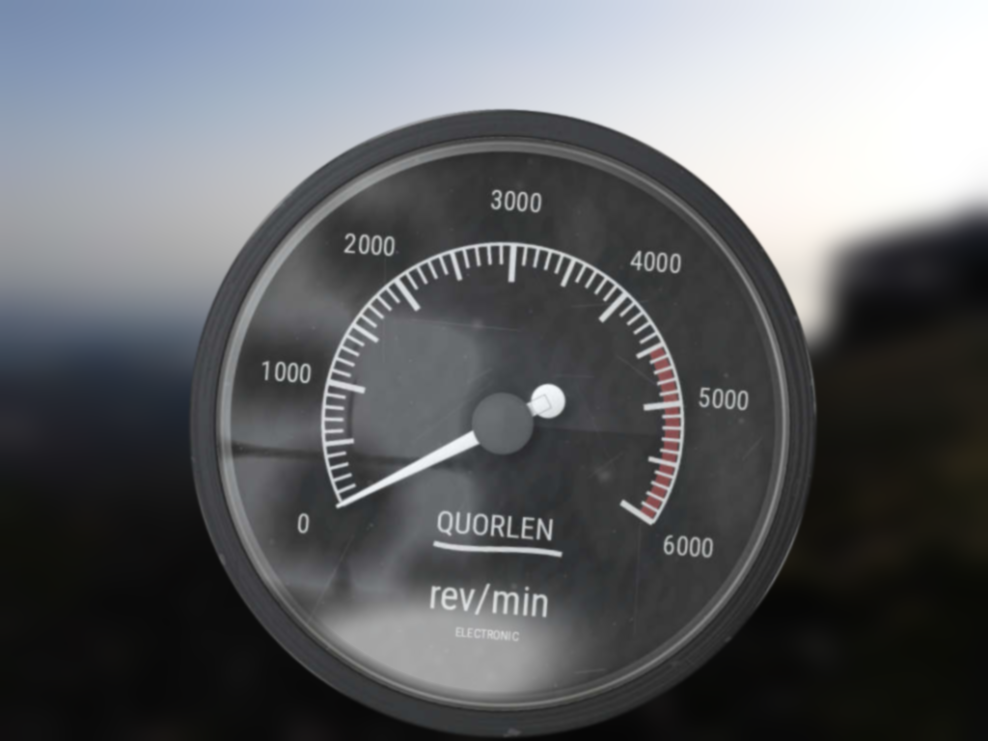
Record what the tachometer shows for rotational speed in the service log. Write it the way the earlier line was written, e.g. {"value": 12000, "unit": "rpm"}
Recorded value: {"value": 0, "unit": "rpm"}
